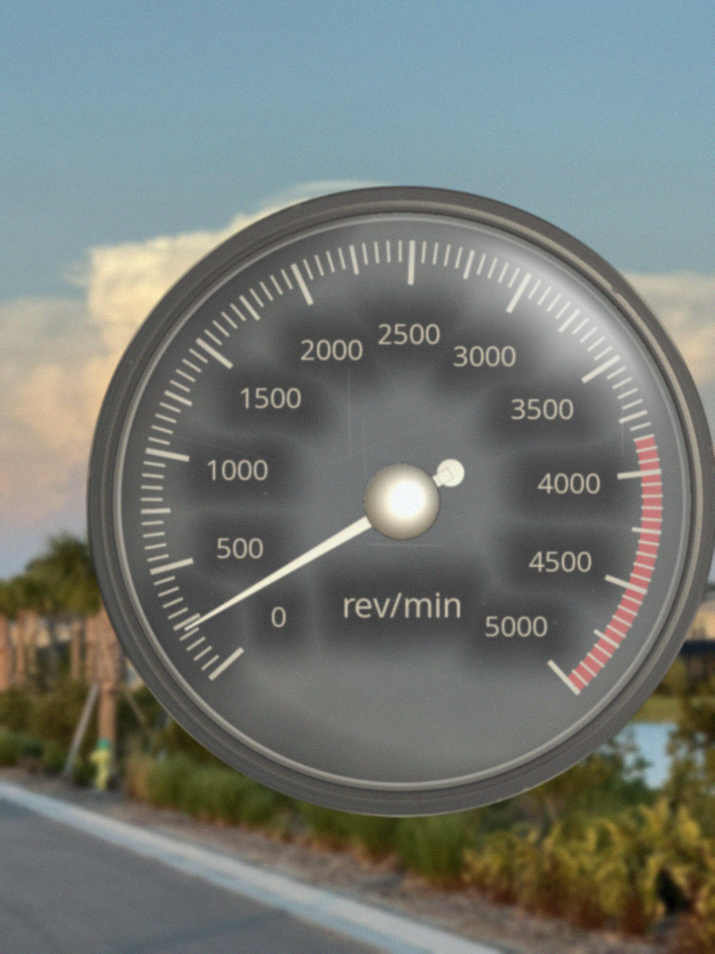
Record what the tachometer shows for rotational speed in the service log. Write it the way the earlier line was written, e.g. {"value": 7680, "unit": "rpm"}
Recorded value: {"value": 225, "unit": "rpm"}
